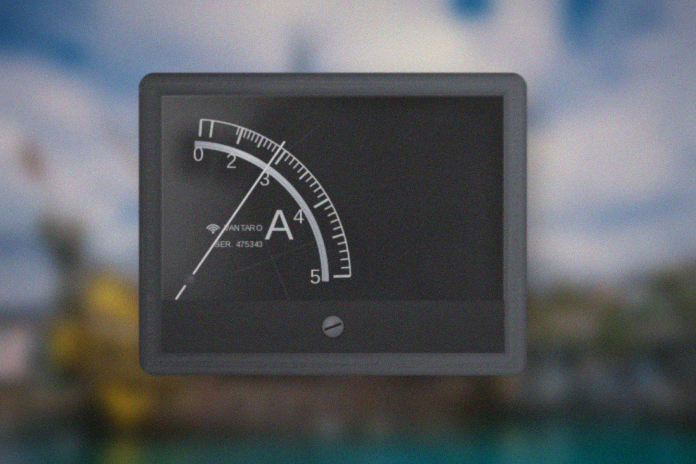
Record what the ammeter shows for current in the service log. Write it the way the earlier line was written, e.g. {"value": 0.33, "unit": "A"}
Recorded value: {"value": 2.9, "unit": "A"}
